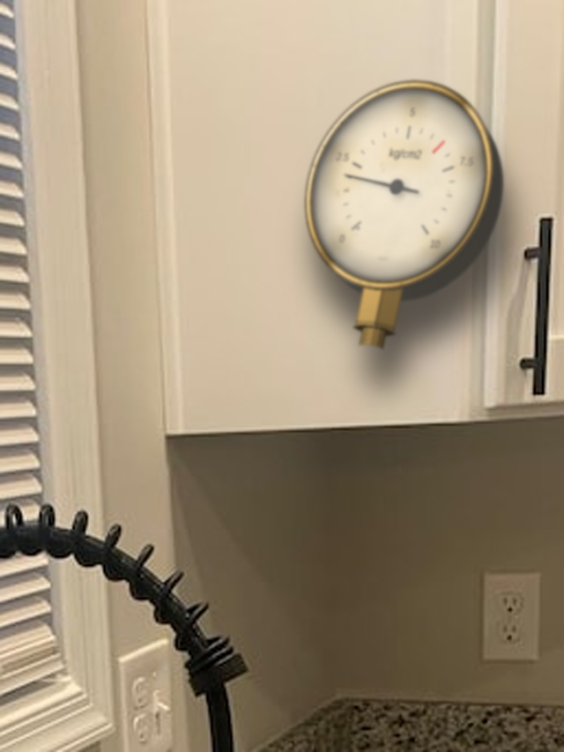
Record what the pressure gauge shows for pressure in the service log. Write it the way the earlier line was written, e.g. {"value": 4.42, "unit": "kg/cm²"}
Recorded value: {"value": 2, "unit": "kg/cm²"}
